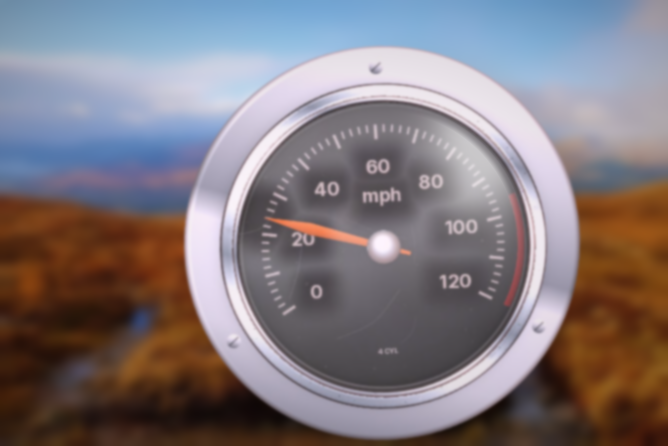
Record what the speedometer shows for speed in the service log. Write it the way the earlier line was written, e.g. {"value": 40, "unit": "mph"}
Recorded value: {"value": 24, "unit": "mph"}
